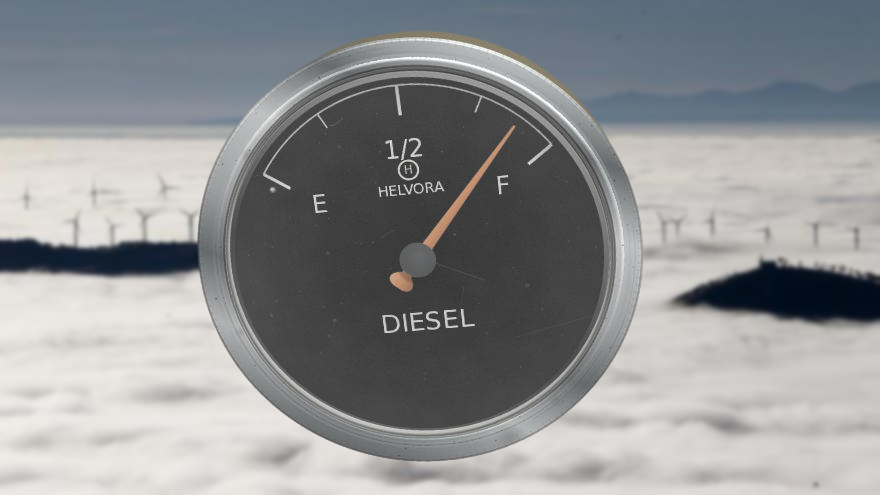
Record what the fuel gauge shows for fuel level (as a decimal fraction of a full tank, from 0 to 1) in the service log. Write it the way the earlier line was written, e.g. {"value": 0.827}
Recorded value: {"value": 0.875}
